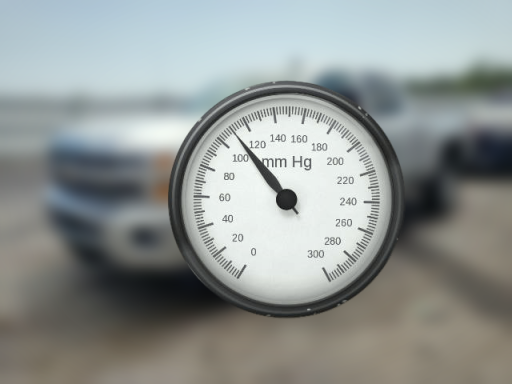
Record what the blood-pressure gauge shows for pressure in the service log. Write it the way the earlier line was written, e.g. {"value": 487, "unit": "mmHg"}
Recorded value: {"value": 110, "unit": "mmHg"}
